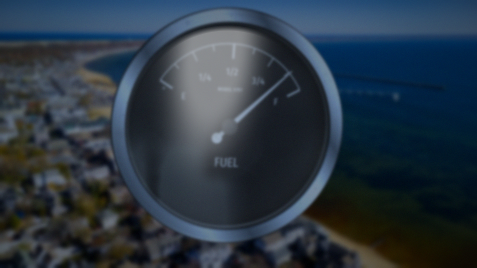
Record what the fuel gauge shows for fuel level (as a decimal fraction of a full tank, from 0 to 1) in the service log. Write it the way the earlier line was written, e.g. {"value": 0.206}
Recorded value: {"value": 0.875}
